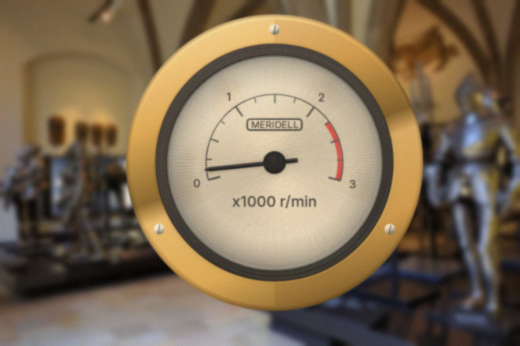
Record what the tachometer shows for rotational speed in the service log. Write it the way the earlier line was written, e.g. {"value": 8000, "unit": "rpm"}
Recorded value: {"value": 125, "unit": "rpm"}
